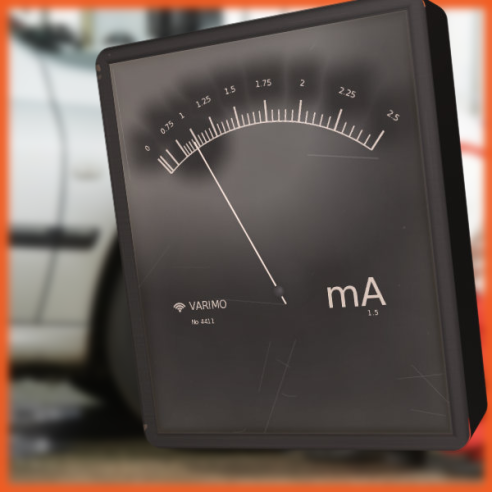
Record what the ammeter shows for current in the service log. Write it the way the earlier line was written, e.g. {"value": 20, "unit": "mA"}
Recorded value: {"value": 1, "unit": "mA"}
